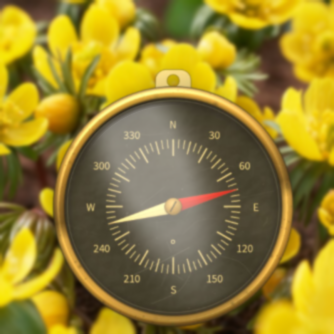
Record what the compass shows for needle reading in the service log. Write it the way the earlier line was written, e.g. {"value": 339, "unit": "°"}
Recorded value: {"value": 75, "unit": "°"}
